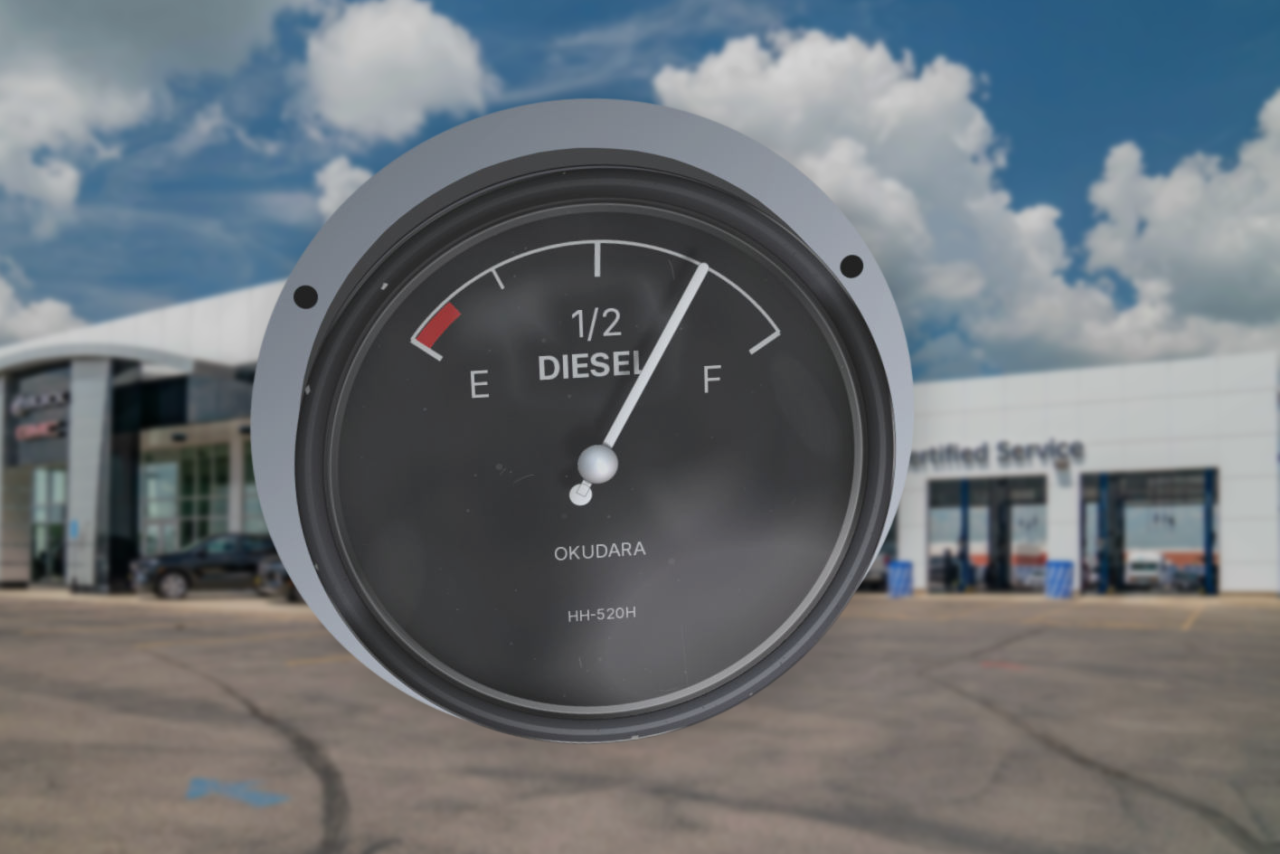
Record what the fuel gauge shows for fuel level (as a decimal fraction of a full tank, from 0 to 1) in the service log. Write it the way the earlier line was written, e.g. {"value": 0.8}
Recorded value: {"value": 0.75}
